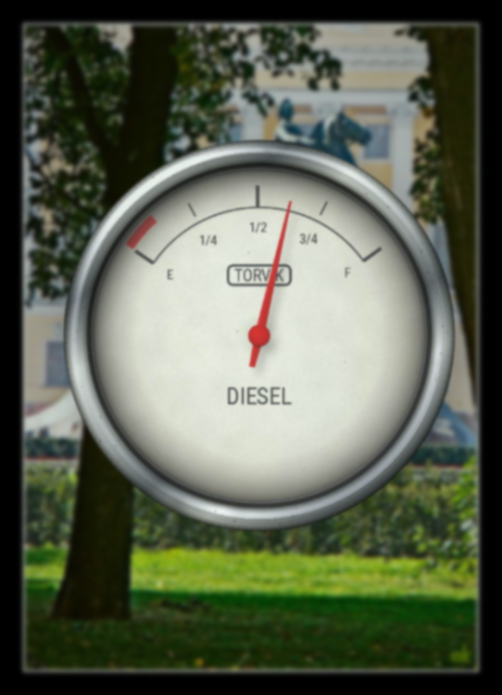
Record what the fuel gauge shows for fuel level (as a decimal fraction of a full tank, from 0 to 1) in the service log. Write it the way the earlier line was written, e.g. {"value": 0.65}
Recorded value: {"value": 0.625}
